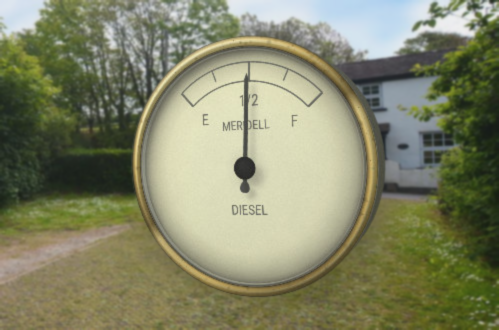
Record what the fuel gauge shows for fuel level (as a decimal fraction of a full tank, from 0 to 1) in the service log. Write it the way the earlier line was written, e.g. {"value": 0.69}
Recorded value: {"value": 0.5}
